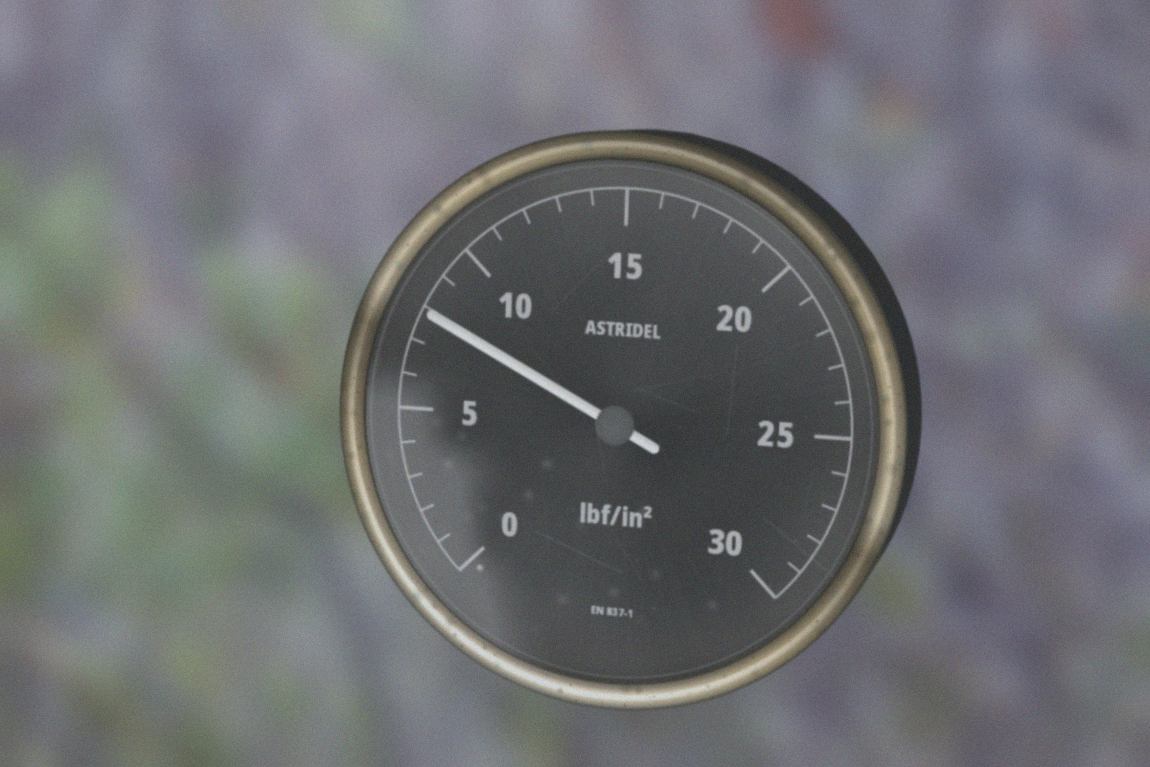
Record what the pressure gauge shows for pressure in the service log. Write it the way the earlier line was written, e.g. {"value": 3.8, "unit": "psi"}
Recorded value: {"value": 8, "unit": "psi"}
